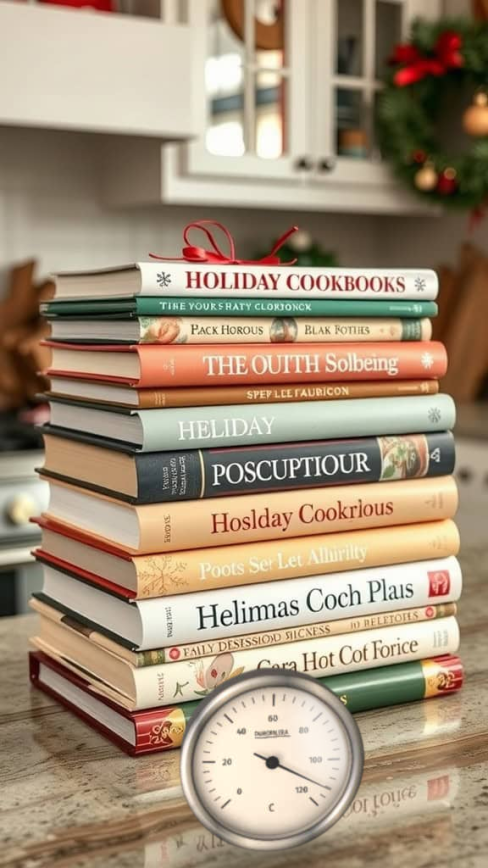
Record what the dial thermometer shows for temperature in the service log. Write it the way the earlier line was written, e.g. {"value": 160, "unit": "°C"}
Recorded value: {"value": 112, "unit": "°C"}
